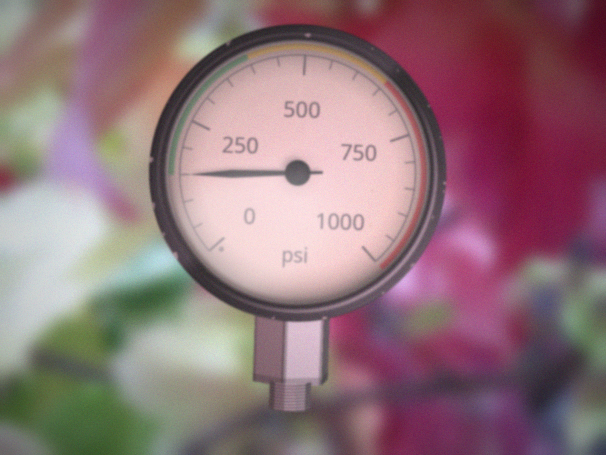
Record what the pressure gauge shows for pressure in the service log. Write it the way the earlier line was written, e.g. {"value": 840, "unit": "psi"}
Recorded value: {"value": 150, "unit": "psi"}
